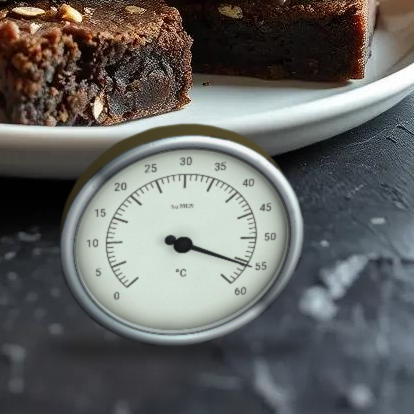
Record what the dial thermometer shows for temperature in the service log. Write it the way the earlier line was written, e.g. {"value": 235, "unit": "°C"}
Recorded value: {"value": 55, "unit": "°C"}
